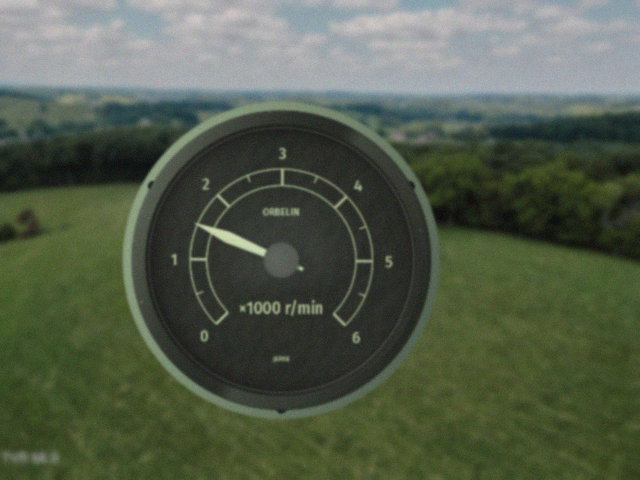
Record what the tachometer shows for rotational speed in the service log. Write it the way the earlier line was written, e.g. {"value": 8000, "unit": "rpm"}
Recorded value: {"value": 1500, "unit": "rpm"}
